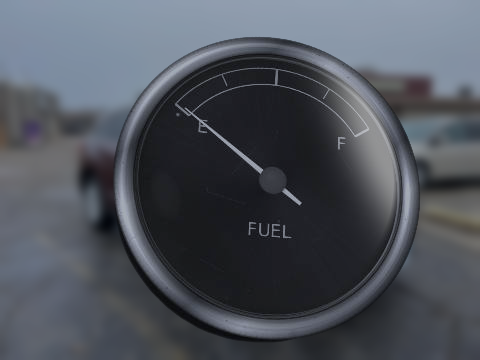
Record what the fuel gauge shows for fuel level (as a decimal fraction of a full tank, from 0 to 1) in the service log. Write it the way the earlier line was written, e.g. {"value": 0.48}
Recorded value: {"value": 0}
